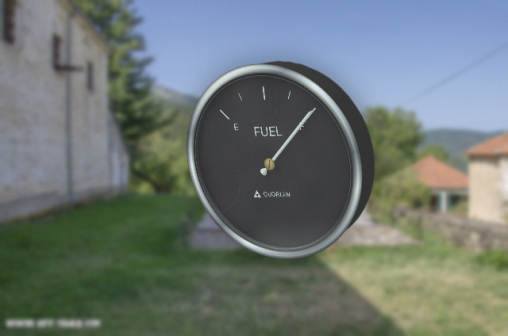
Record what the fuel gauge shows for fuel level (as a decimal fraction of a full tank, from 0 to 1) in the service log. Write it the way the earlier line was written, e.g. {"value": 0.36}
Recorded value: {"value": 1}
